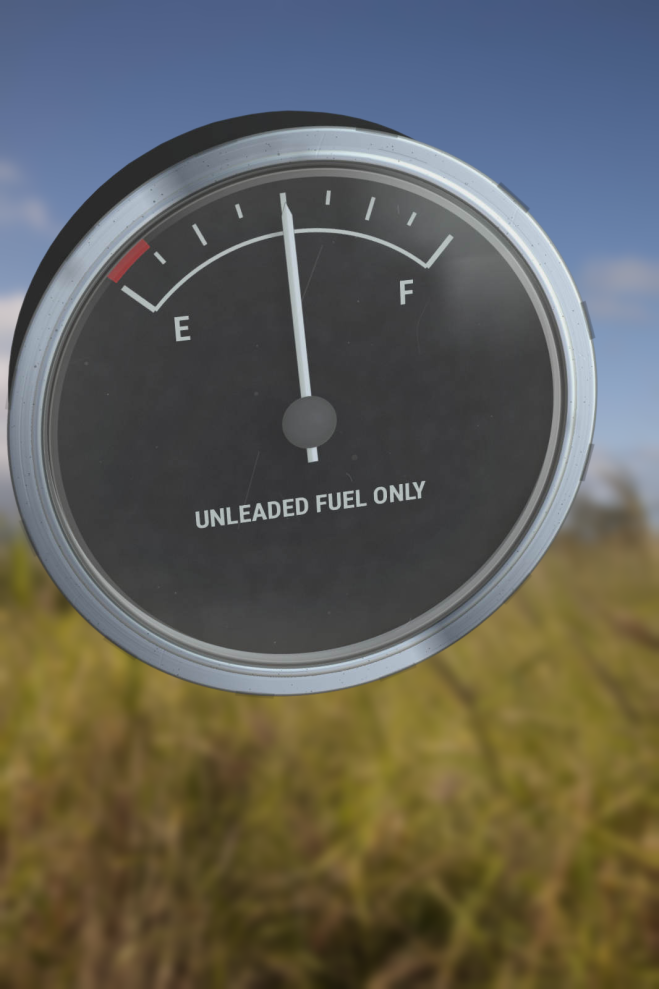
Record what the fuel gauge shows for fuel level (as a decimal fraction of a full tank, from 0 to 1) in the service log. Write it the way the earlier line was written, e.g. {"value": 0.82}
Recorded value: {"value": 0.5}
